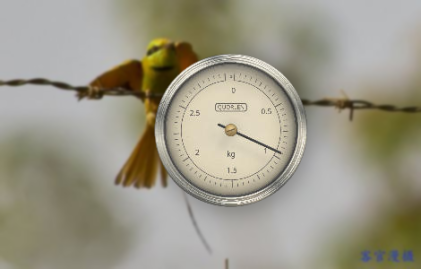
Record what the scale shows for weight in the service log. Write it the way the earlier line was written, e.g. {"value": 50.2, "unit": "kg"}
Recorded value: {"value": 0.95, "unit": "kg"}
